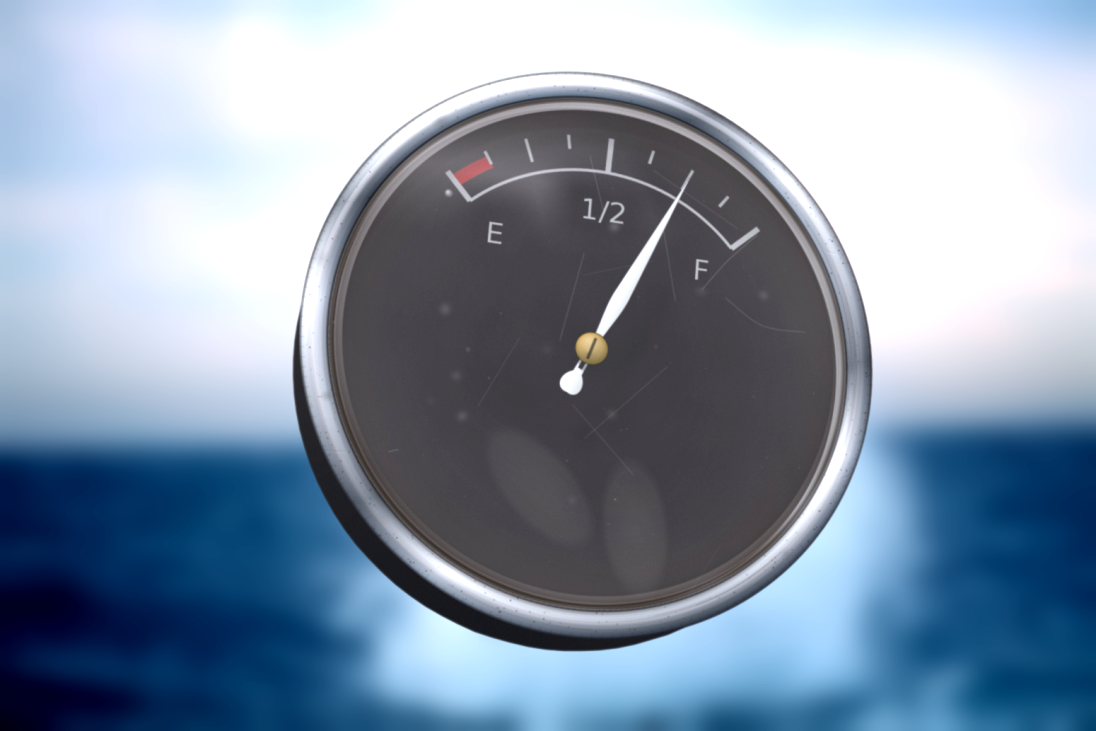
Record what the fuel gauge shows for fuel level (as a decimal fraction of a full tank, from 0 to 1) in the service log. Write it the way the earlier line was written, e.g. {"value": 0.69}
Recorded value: {"value": 0.75}
